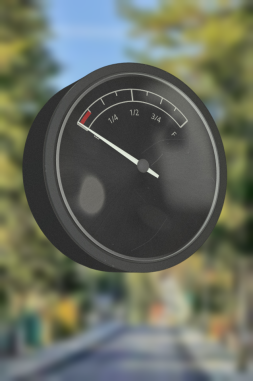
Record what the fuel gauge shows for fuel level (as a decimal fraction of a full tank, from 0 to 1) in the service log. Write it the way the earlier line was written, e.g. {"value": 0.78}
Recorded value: {"value": 0}
